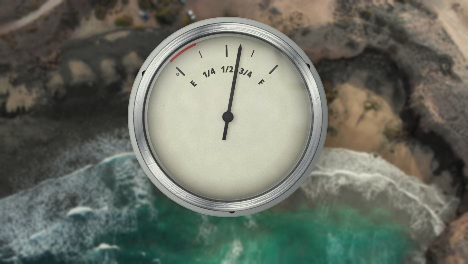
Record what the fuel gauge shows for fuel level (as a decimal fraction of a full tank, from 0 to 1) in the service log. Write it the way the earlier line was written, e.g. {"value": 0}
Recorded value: {"value": 0.625}
